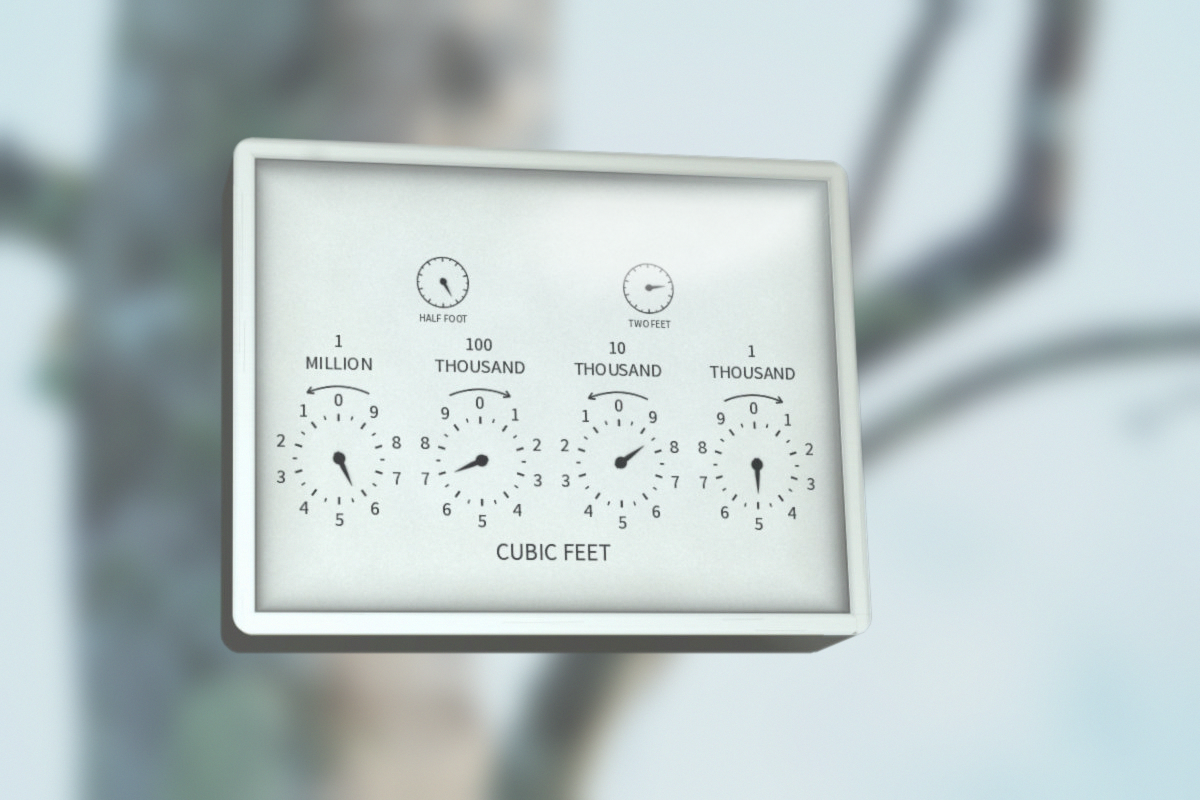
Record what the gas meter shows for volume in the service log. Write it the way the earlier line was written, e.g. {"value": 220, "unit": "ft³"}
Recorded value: {"value": 568500, "unit": "ft³"}
